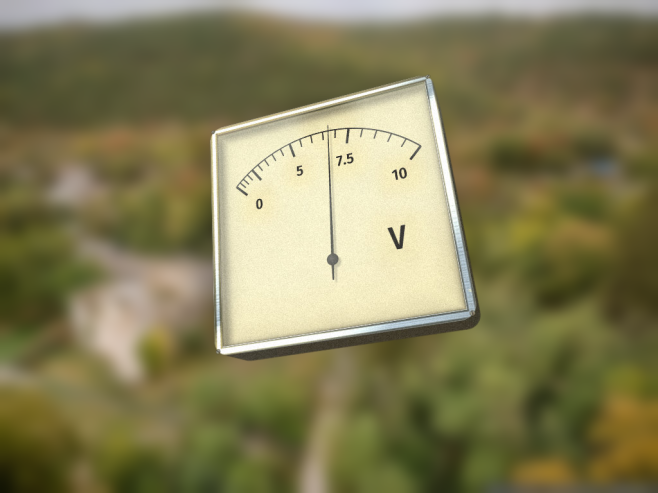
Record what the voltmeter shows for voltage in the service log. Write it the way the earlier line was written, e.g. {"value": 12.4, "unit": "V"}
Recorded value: {"value": 6.75, "unit": "V"}
